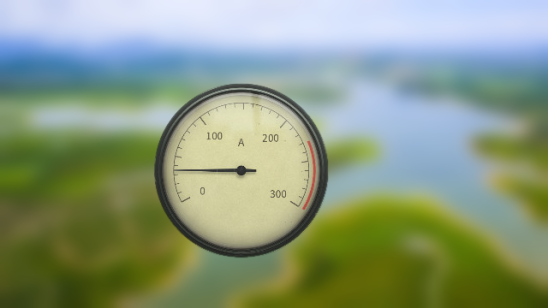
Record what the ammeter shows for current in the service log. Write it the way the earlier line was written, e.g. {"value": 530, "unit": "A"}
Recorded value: {"value": 35, "unit": "A"}
